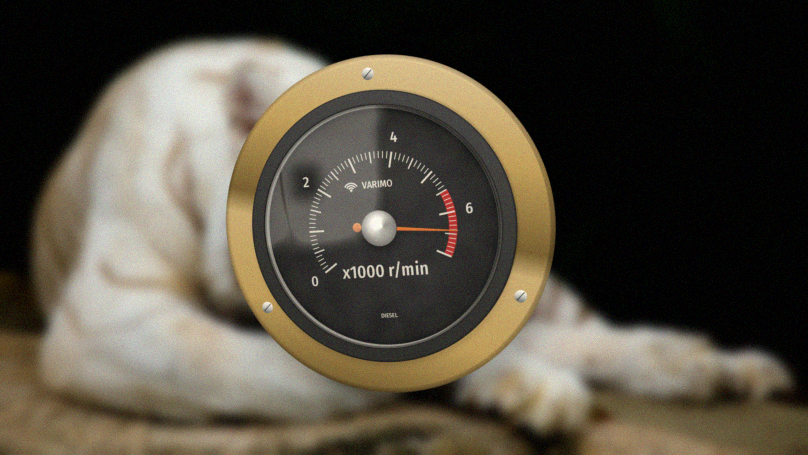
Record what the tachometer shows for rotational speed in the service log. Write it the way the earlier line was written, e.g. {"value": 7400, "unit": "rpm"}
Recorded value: {"value": 6400, "unit": "rpm"}
